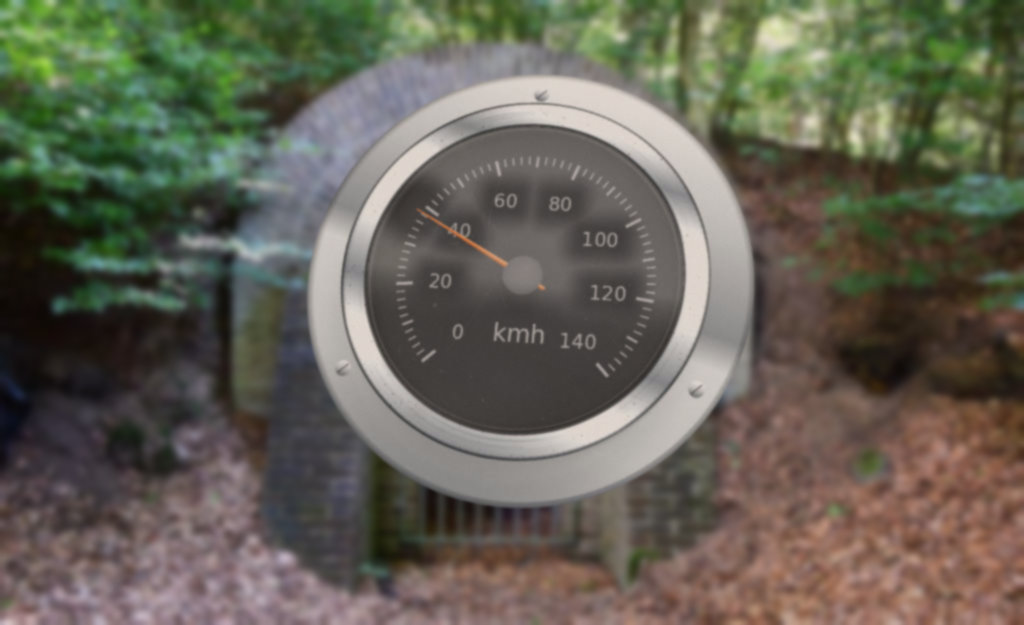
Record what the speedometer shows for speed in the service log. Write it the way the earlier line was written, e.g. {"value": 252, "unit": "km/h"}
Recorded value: {"value": 38, "unit": "km/h"}
